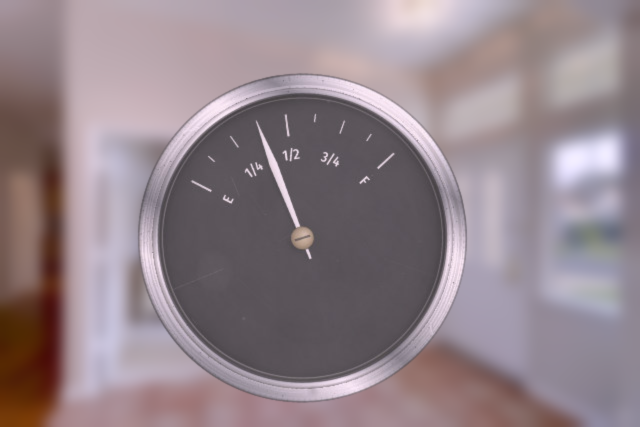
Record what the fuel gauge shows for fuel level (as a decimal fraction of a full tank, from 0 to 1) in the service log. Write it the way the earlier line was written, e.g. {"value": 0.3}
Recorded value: {"value": 0.375}
